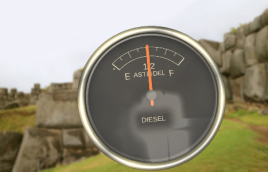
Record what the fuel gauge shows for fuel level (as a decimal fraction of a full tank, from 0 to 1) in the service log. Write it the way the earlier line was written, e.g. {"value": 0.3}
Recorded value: {"value": 0.5}
